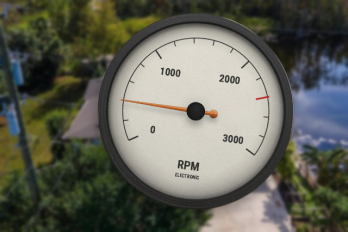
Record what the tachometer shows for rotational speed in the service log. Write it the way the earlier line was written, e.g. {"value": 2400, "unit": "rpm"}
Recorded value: {"value": 400, "unit": "rpm"}
